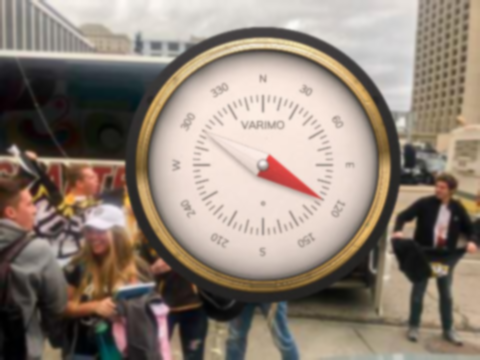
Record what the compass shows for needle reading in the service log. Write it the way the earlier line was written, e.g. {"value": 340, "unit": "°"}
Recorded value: {"value": 120, "unit": "°"}
